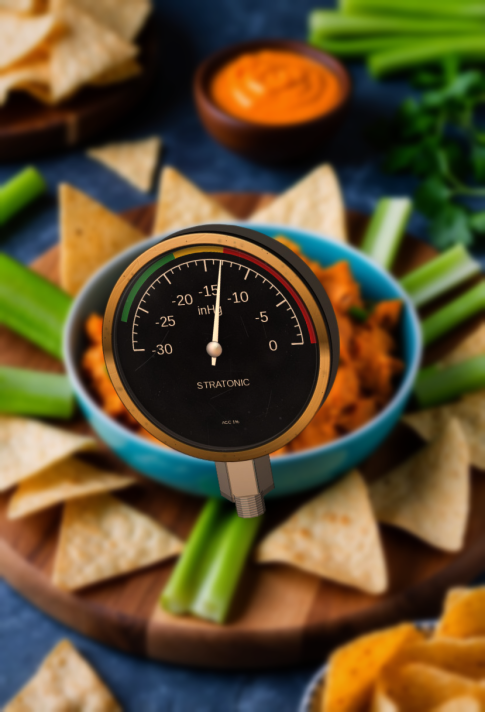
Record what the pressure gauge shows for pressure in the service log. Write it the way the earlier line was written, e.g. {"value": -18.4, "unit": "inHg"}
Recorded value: {"value": -13, "unit": "inHg"}
